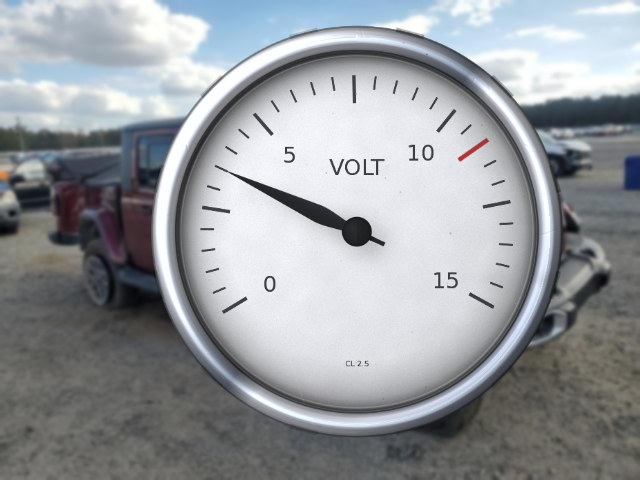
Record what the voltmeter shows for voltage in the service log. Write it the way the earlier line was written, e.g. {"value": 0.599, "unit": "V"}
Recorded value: {"value": 3.5, "unit": "V"}
